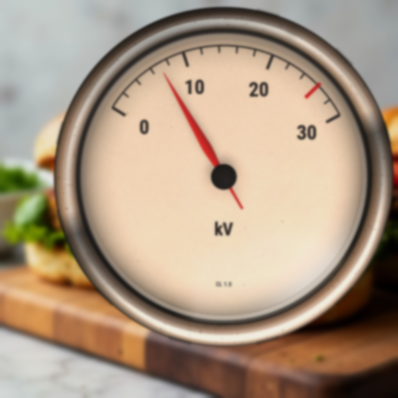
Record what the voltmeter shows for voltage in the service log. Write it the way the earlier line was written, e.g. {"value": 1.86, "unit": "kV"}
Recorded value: {"value": 7, "unit": "kV"}
